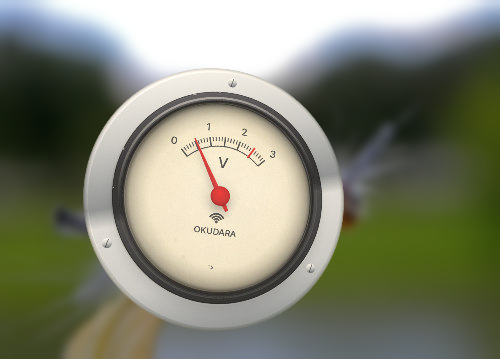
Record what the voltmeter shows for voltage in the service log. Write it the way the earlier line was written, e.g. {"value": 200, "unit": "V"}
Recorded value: {"value": 0.5, "unit": "V"}
